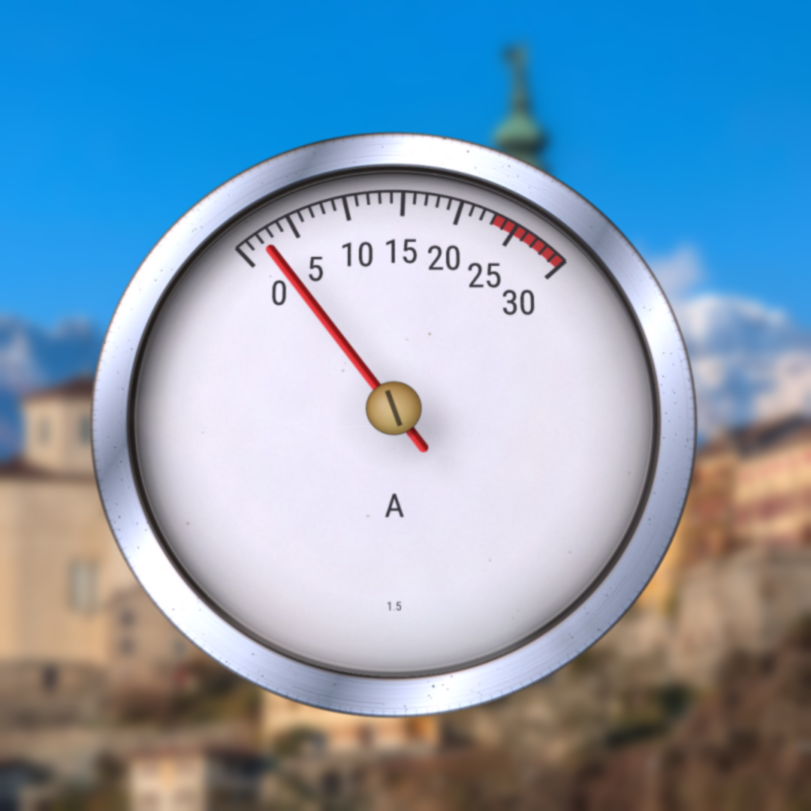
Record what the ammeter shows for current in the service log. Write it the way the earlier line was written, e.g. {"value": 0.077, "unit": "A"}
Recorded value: {"value": 2, "unit": "A"}
